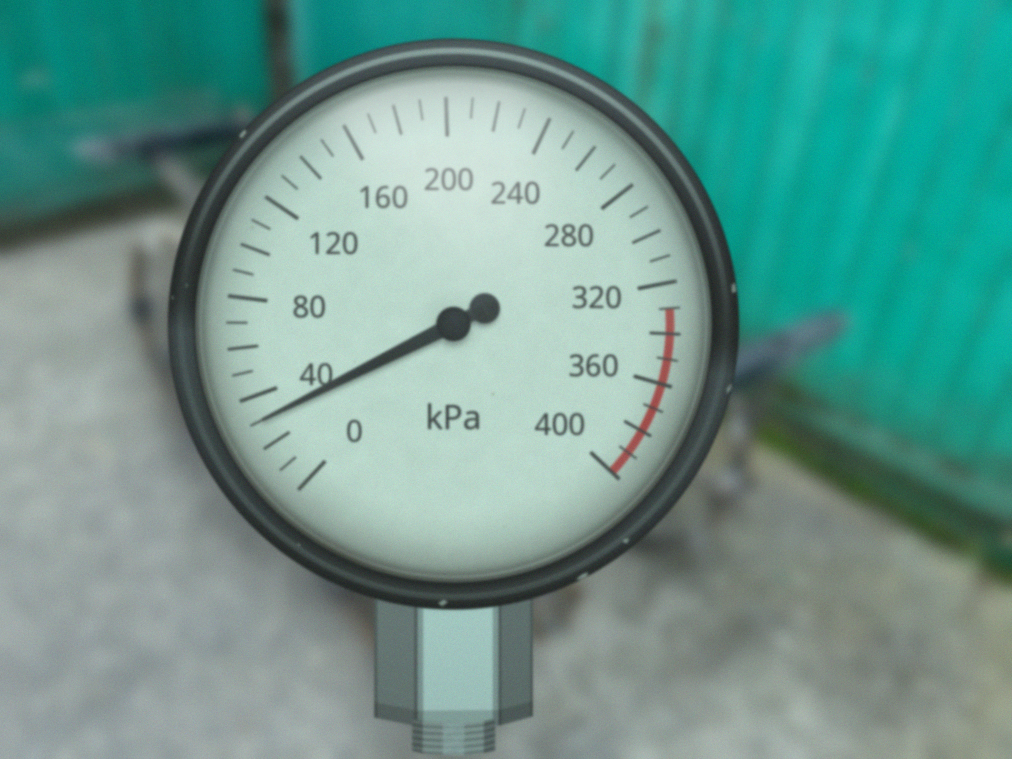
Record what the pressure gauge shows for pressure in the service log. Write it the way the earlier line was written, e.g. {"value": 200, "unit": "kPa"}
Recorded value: {"value": 30, "unit": "kPa"}
